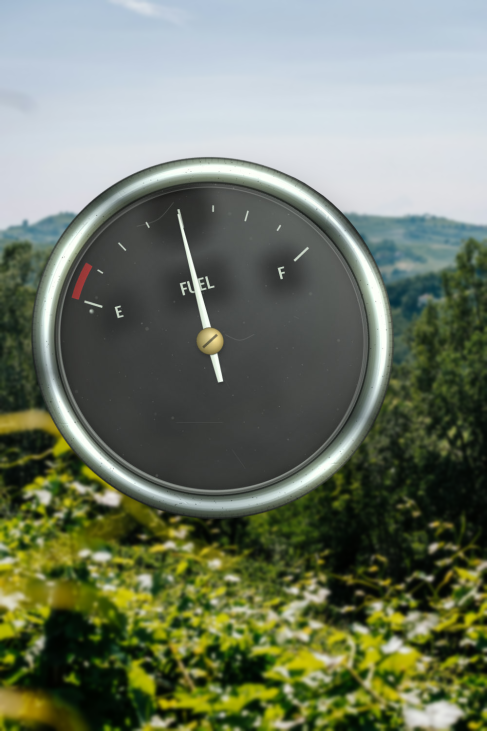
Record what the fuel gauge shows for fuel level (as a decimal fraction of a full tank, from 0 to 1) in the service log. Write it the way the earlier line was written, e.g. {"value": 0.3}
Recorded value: {"value": 0.5}
